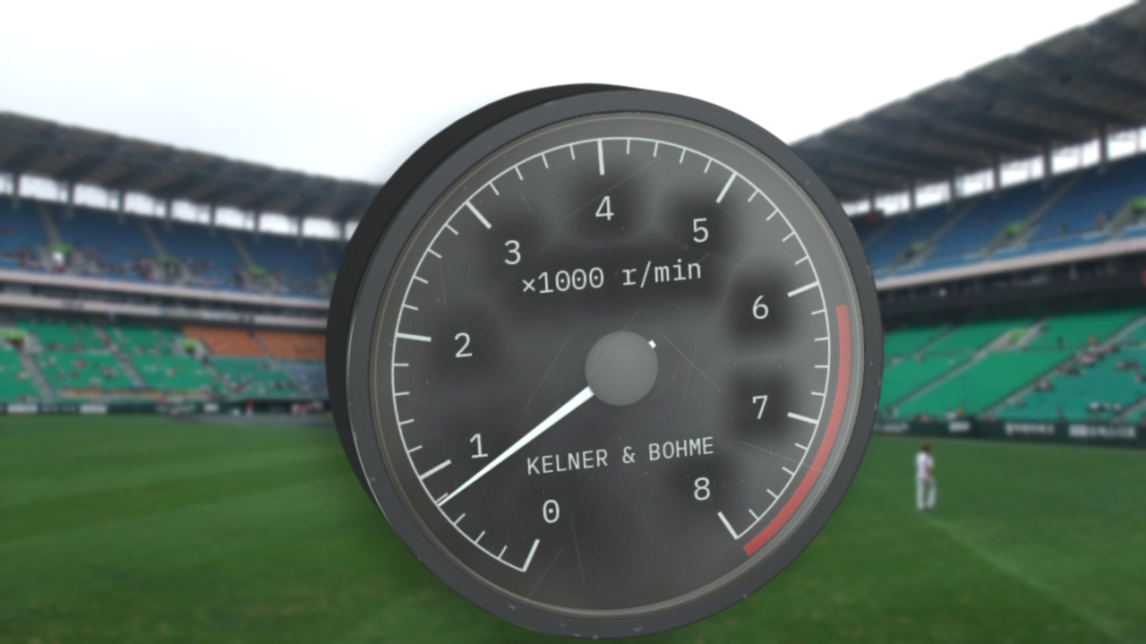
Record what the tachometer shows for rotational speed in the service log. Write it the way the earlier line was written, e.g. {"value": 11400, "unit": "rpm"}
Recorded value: {"value": 800, "unit": "rpm"}
